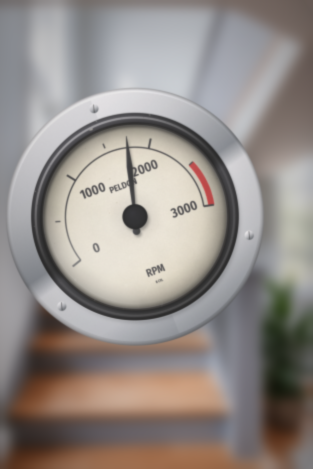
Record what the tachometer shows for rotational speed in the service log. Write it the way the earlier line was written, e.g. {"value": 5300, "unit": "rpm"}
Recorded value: {"value": 1750, "unit": "rpm"}
